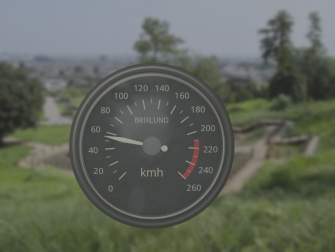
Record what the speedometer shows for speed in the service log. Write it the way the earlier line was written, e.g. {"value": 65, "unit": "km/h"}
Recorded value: {"value": 55, "unit": "km/h"}
